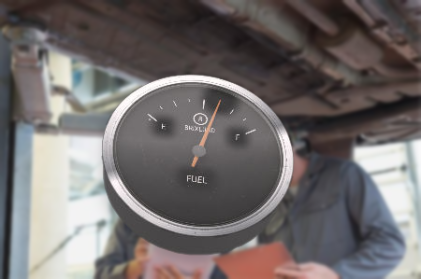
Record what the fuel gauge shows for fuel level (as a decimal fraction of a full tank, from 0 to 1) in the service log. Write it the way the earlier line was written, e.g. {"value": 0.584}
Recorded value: {"value": 0.625}
